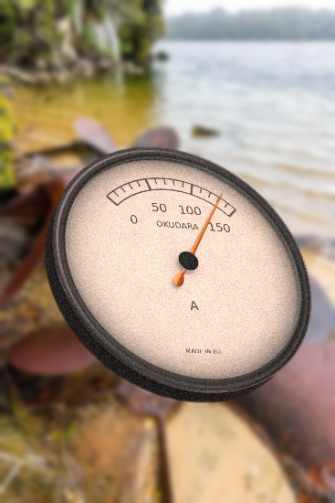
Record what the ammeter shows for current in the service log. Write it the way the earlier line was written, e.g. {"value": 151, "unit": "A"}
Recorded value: {"value": 130, "unit": "A"}
